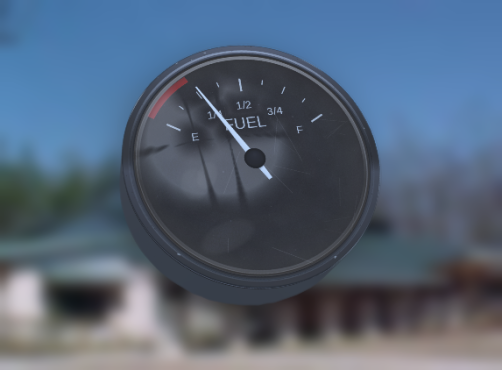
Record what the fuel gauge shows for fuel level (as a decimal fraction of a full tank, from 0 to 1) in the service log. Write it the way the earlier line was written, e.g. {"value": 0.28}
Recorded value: {"value": 0.25}
